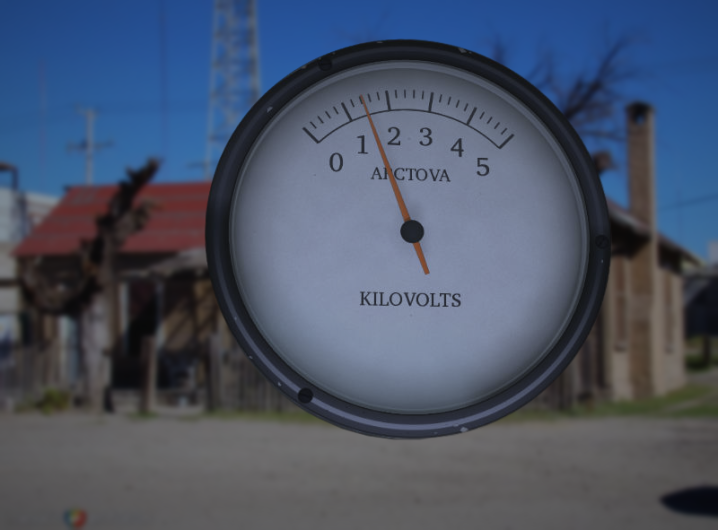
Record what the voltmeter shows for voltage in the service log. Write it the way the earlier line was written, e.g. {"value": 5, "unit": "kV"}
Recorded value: {"value": 1.4, "unit": "kV"}
